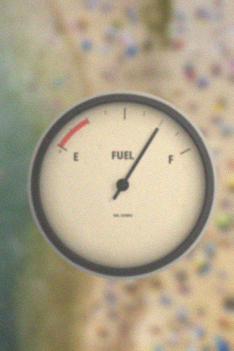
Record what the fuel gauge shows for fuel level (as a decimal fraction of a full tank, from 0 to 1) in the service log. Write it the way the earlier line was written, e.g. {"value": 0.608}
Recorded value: {"value": 0.75}
